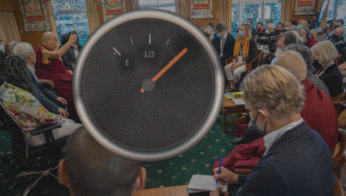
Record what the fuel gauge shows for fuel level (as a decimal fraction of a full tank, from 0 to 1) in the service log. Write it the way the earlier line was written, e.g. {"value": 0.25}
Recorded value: {"value": 1}
